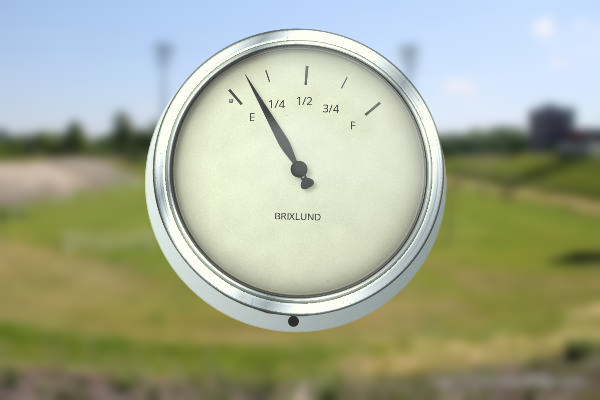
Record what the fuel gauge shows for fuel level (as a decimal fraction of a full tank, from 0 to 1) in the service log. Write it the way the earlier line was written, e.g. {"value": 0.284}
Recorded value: {"value": 0.125}
